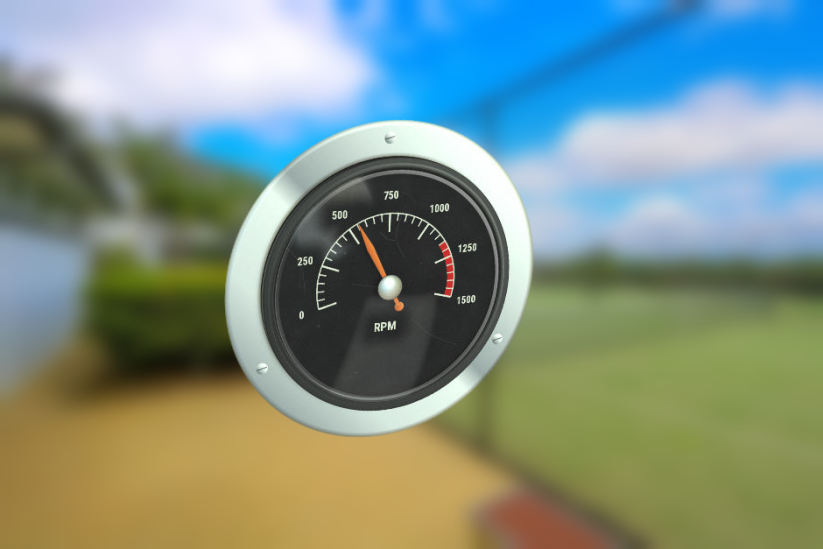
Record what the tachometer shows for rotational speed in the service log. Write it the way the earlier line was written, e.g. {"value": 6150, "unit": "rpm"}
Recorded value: {"value": 550, "unit": "rpm"}
